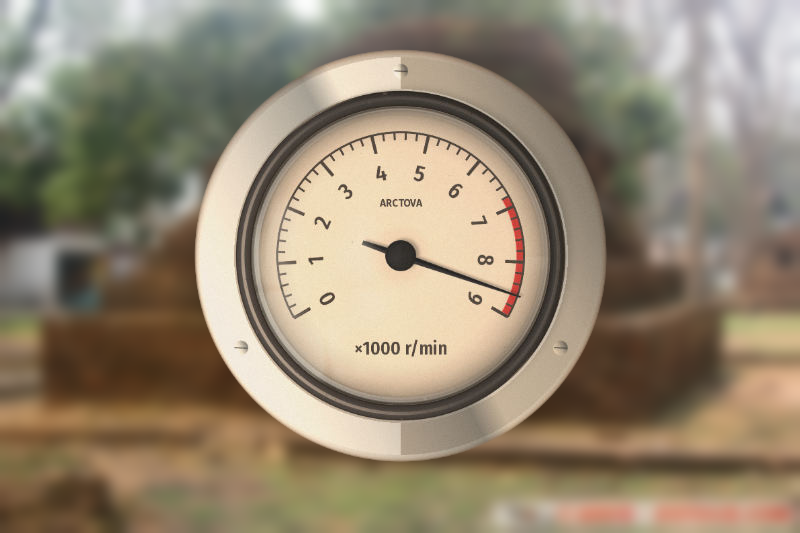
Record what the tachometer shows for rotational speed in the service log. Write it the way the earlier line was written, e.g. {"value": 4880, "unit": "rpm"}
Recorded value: {"value": 8600, "unit": "rpm"}
